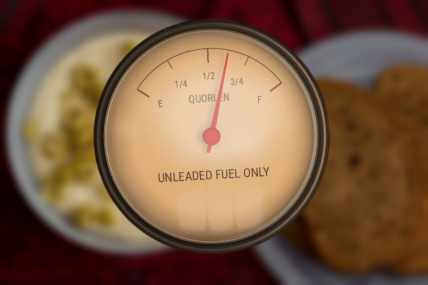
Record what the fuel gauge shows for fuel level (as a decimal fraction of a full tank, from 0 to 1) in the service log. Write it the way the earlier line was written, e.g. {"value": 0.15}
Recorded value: {"value": 0.625}
